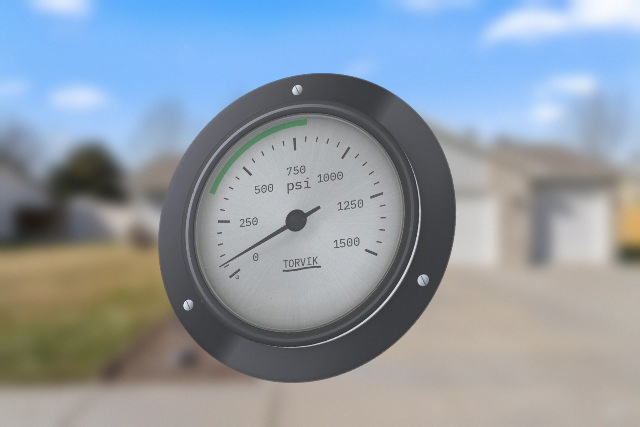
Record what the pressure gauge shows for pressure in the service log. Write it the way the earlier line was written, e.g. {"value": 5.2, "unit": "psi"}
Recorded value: {"value": 50, "unit": "psi"}
